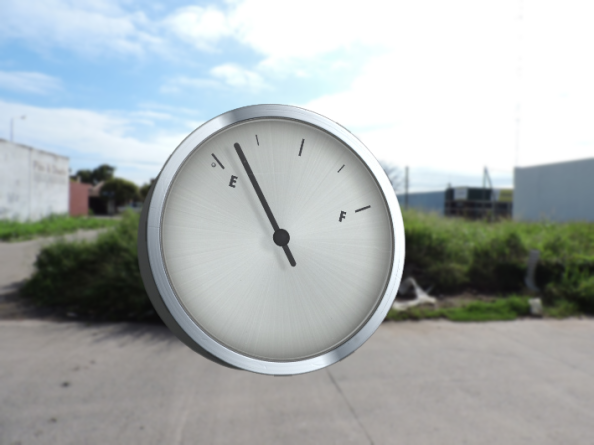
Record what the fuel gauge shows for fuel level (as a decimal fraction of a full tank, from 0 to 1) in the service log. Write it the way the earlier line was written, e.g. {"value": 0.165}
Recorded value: {"value": 0.125}
